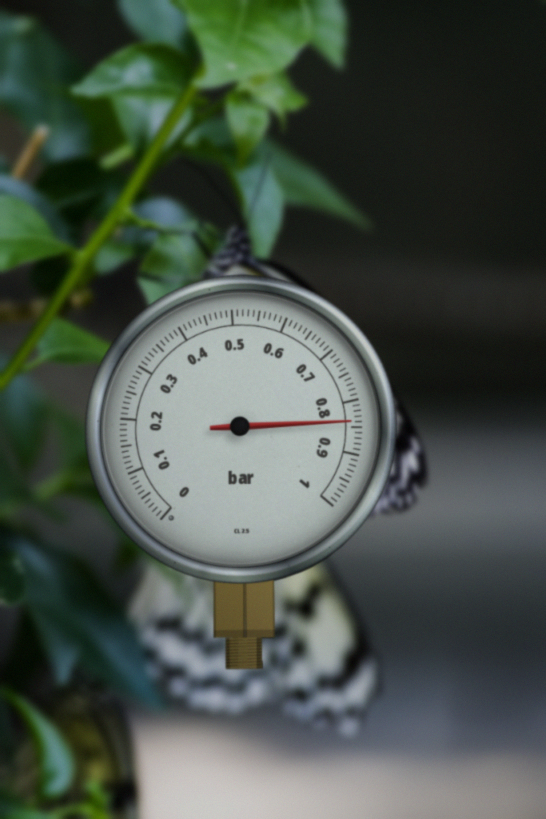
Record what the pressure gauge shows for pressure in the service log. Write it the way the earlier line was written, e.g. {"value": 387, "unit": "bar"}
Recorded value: {"value": 0.84, "unit": "bar"}
